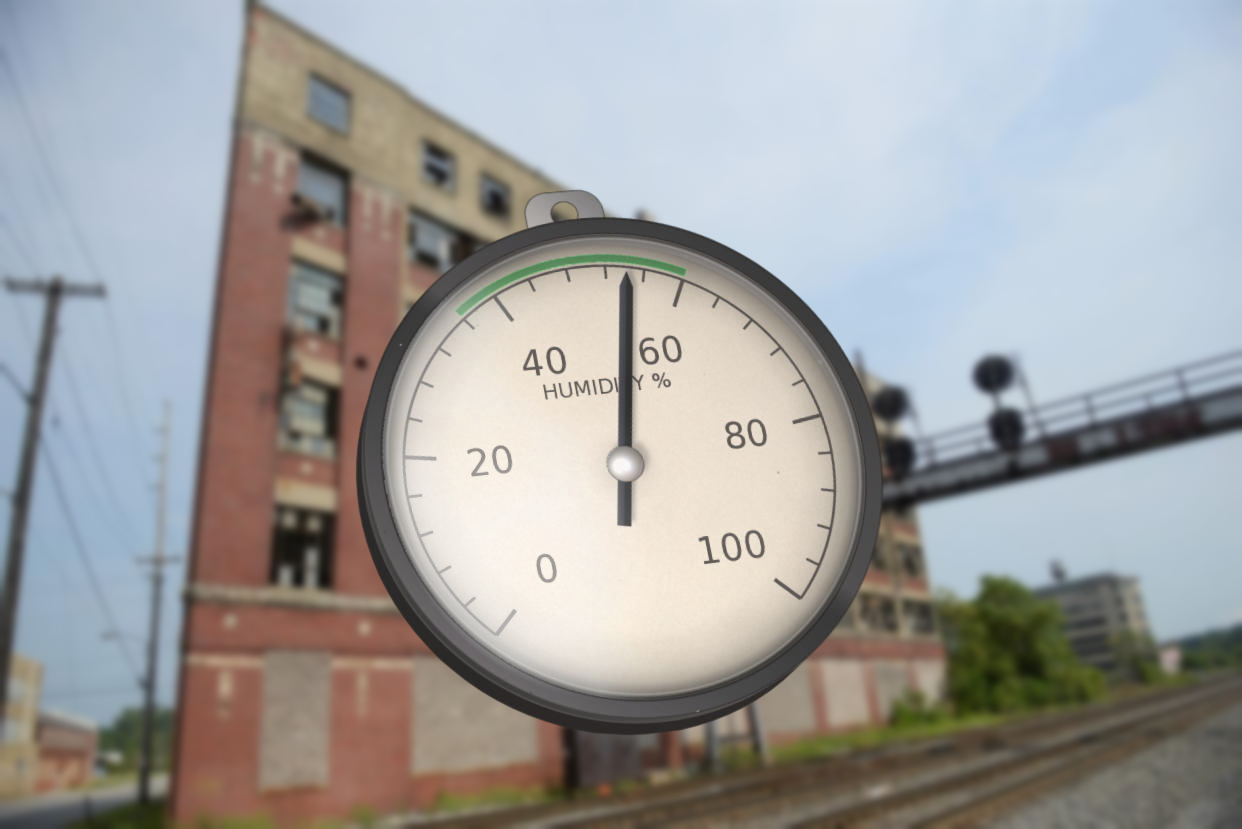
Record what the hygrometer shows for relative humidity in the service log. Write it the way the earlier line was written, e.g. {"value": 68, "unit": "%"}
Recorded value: {"value": 54, "unit": "%"}
